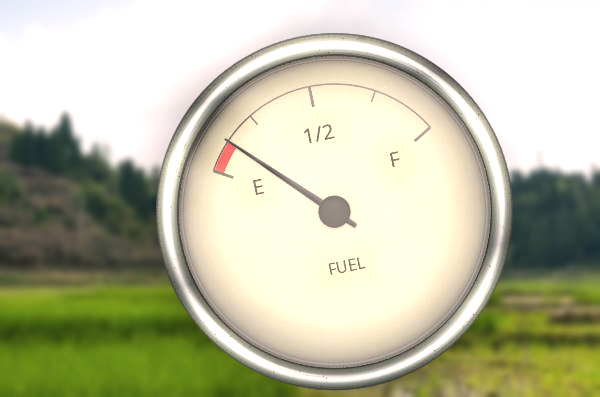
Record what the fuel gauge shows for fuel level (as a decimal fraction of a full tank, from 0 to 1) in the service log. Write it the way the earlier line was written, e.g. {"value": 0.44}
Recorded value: {"value": 0.125}
